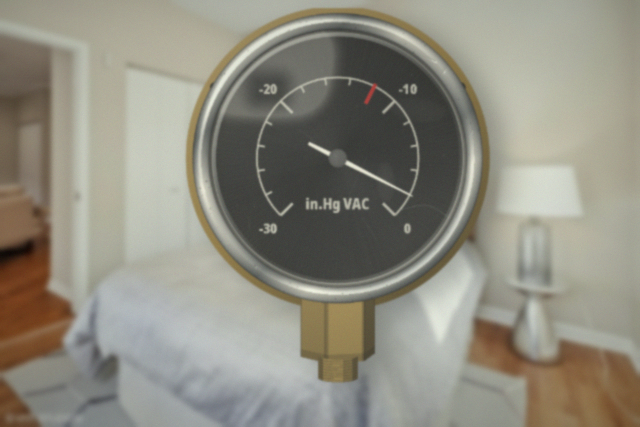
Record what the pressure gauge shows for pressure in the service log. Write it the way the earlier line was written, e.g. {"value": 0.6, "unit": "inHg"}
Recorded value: {"value": -2, "unit": "inHg"}
